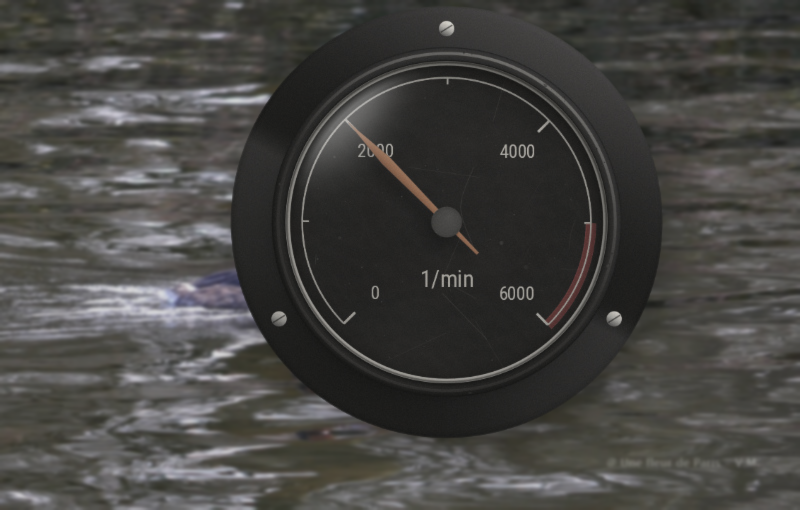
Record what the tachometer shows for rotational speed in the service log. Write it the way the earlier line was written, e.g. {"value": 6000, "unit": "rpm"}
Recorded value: {"value": 2000, "unit": "rpm"}
